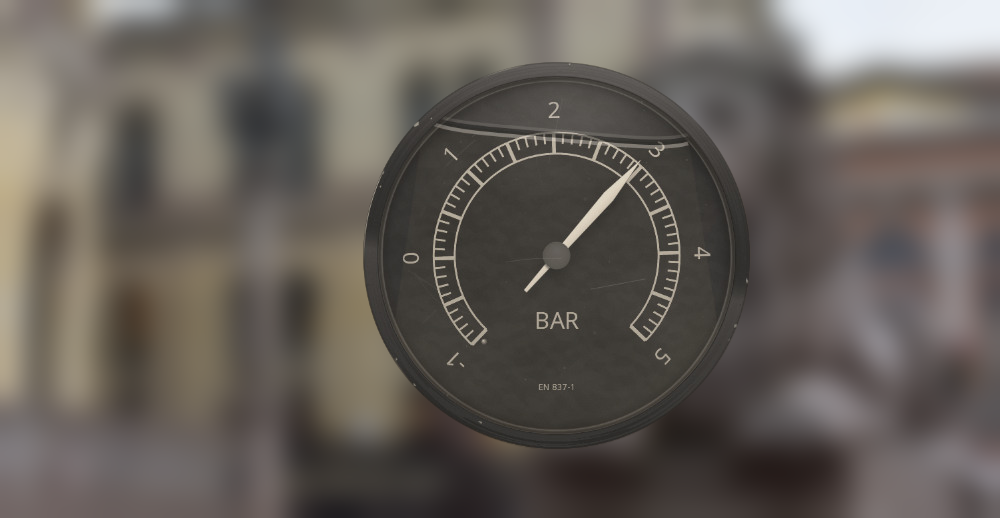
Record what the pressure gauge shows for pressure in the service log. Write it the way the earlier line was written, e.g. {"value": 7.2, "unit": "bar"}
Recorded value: {"value": 2.95, "unit": "bar"}
